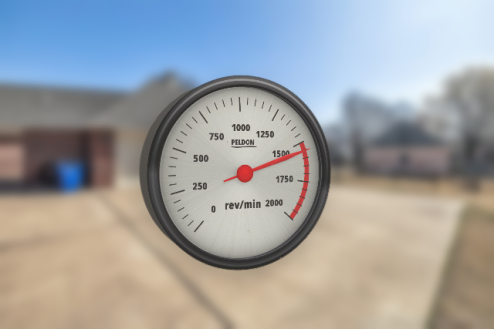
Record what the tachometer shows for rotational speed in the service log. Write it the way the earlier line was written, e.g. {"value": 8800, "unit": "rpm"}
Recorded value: {"value": 1550, "unit": "rpm"}
